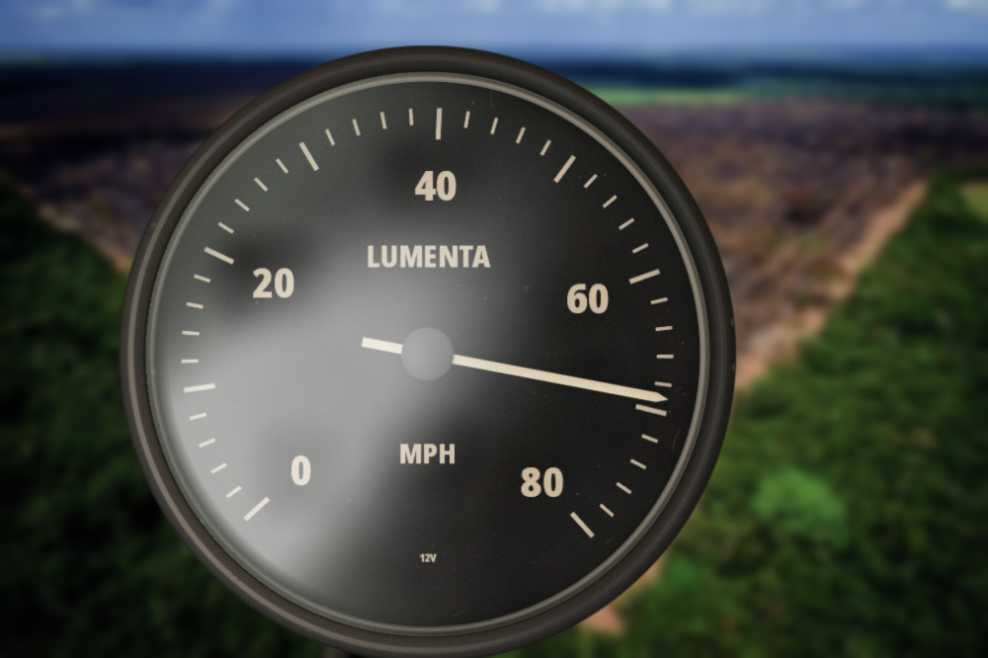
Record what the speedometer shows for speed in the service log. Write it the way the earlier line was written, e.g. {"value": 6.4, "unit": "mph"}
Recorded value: {"value": 69, "unit": "mph"}
